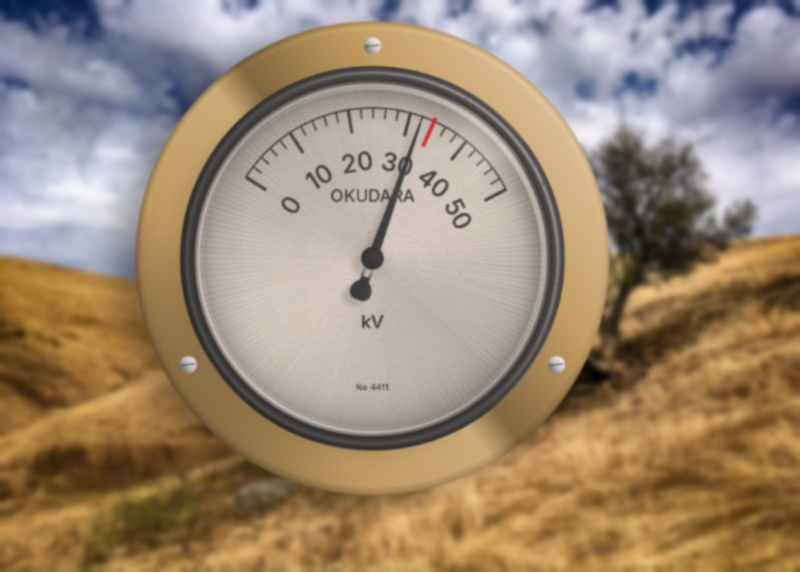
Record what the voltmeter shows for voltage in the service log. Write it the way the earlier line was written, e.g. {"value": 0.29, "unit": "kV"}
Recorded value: {"value": 32, "unit": "kV"}
